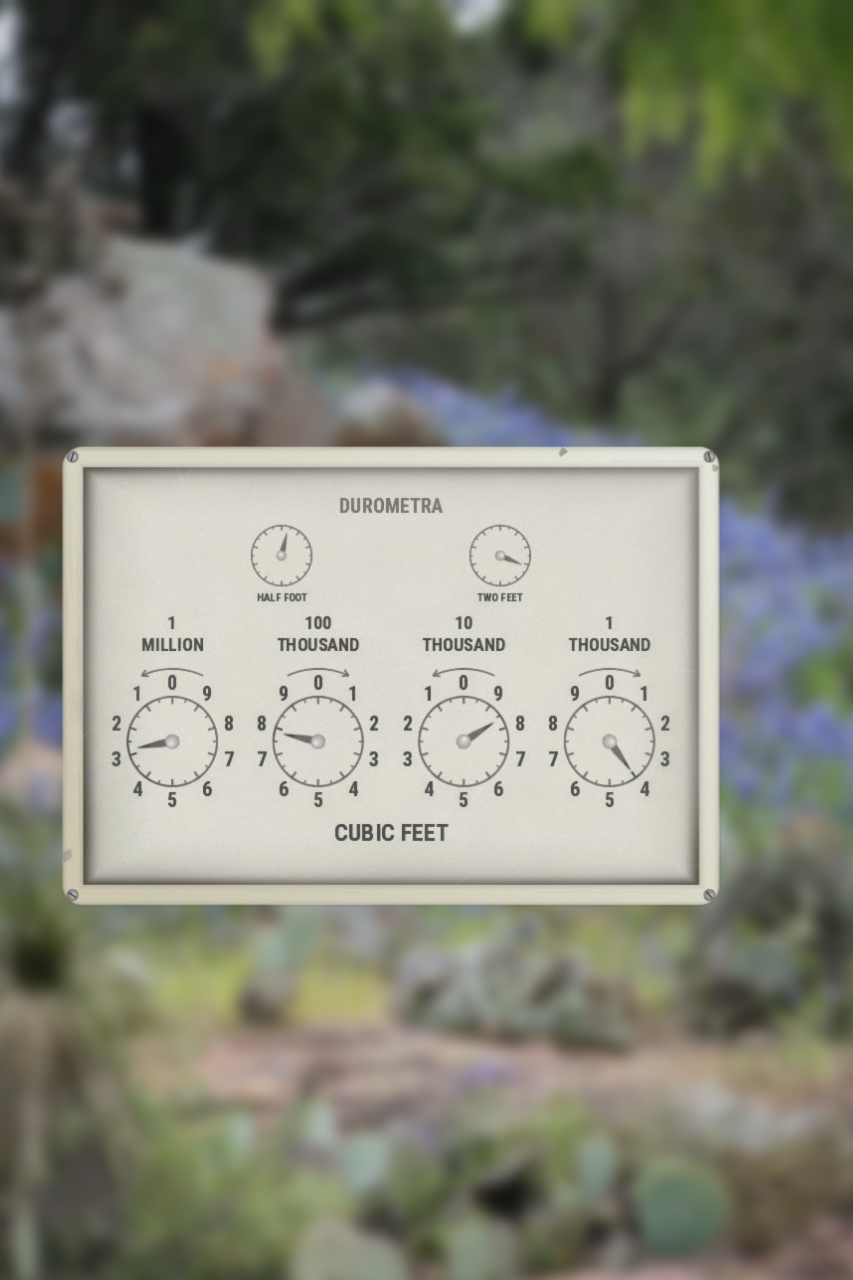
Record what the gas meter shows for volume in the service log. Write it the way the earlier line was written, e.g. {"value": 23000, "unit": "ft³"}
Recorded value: {"value": 278400, "unit": "ft³"}
